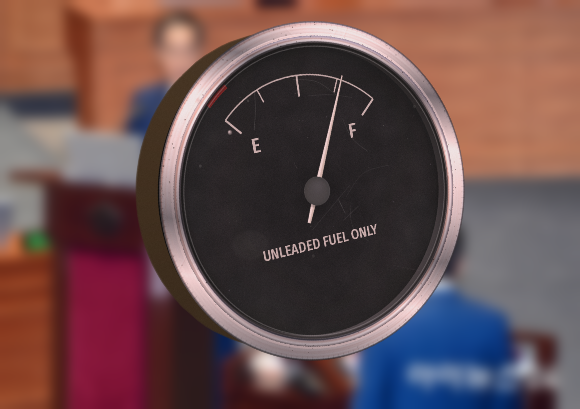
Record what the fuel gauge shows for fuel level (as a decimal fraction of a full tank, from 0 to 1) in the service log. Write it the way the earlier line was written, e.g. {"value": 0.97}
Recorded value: {"value": 0.75}
